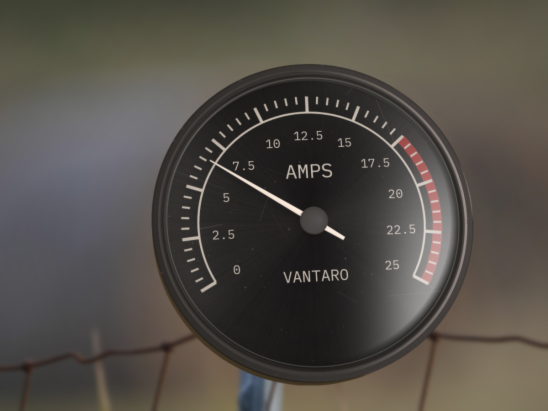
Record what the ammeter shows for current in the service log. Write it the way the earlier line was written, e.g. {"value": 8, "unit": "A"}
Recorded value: {"value": 6.5, "unit": "A"}
